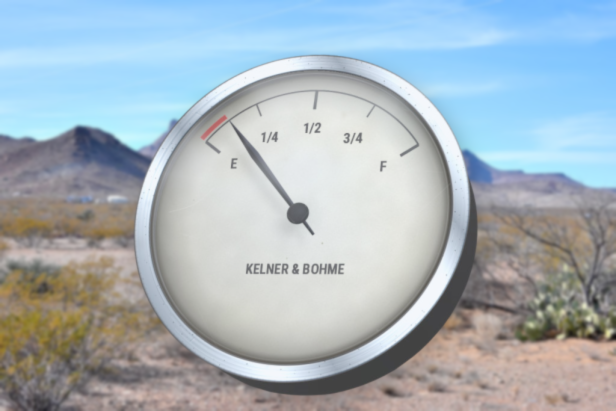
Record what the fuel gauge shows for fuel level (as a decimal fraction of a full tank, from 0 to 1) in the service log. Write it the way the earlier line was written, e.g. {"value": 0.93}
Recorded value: {"value": 0.125}
